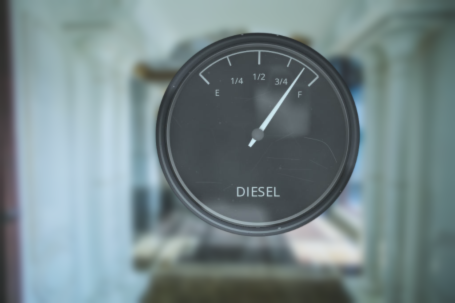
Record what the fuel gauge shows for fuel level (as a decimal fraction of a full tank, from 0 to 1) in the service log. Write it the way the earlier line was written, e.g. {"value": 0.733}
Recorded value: {"value": 0.875}
